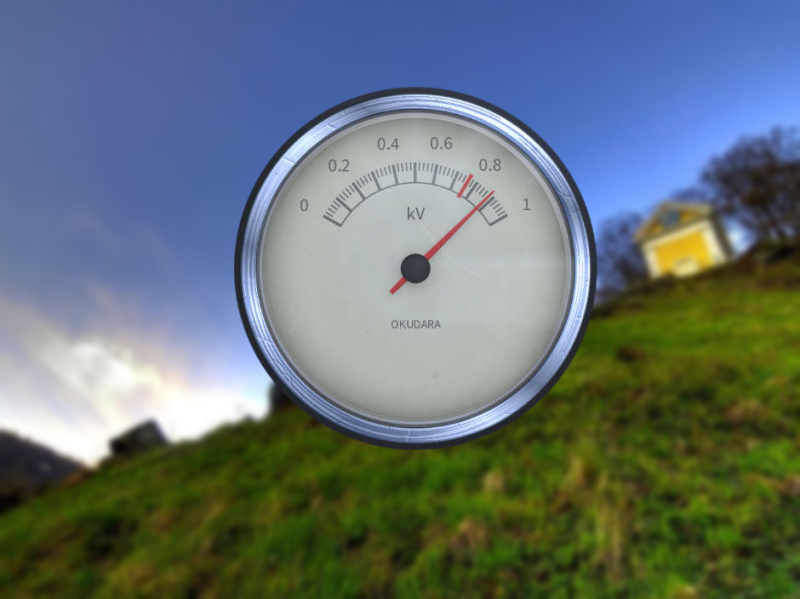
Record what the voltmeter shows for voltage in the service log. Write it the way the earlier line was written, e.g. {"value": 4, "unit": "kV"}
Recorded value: {"value": 0.88, "unit": "kV"}
